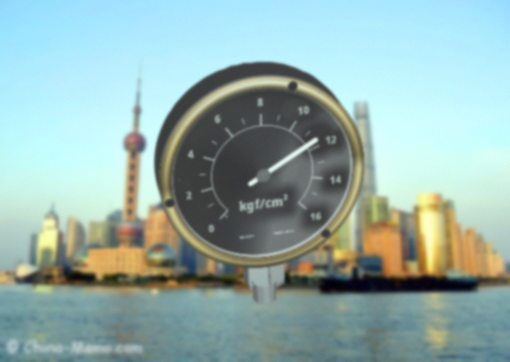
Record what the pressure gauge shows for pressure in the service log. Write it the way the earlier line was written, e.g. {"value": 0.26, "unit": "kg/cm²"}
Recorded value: {"value": 11.5, "unit": "kg/cm²"}
